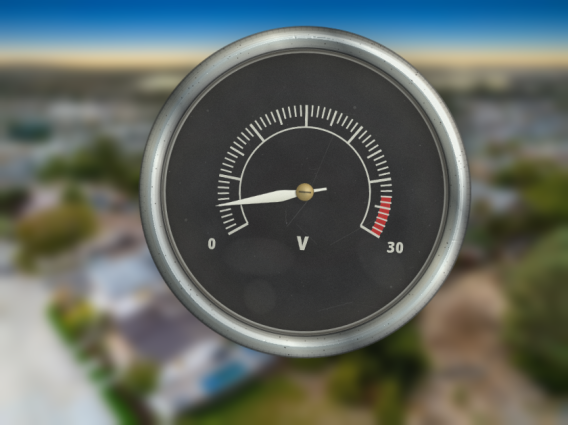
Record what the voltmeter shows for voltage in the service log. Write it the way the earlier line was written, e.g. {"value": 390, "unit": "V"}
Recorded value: {"value": 2.5, "unit": "V"}
